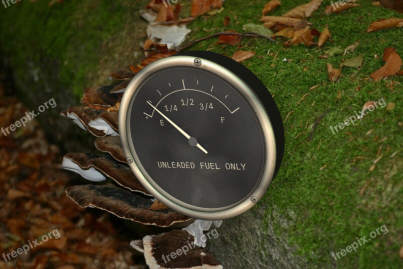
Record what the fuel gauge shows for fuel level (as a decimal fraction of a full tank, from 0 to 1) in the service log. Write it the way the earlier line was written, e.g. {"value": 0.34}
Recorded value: {"value": 0.125}
